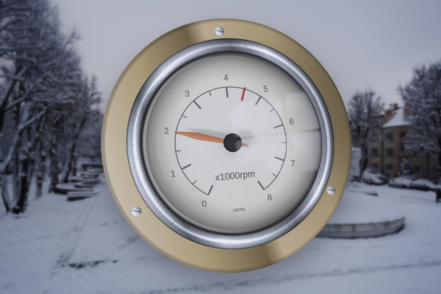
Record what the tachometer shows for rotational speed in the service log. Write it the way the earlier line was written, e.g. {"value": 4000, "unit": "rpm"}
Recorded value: {"value": 2000, "unit": "rpm"}
